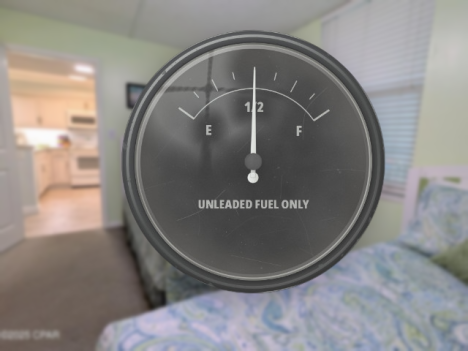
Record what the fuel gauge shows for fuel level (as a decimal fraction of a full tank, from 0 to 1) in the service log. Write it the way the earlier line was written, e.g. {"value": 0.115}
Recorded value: {"value": 0.5}
